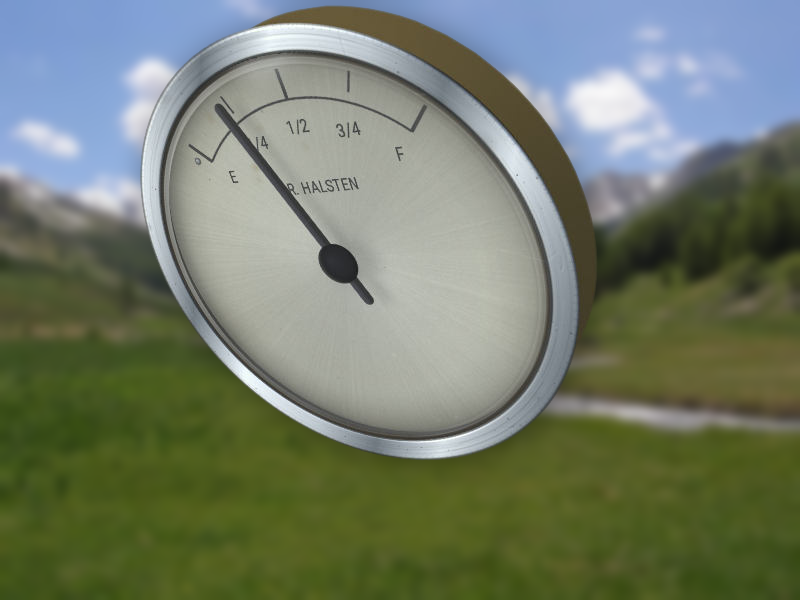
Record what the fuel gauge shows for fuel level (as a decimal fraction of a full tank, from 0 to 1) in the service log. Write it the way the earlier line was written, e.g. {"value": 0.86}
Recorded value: {"value": 0.25}
